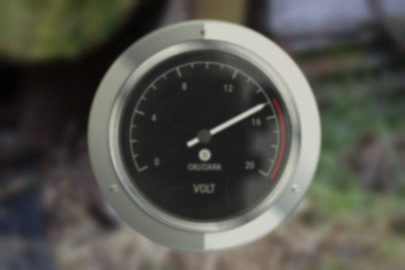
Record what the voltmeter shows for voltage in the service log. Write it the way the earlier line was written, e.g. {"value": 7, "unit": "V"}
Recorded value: {"value": 15, "unit": "V"}
